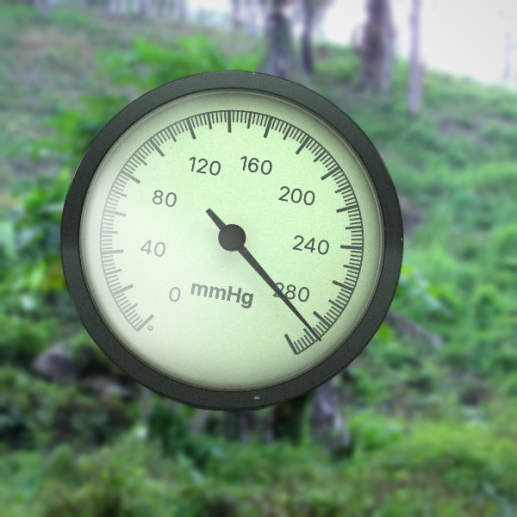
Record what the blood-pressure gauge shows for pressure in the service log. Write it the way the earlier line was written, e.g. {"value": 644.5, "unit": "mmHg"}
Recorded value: {"value": 288, "unit": "mmHg"}
